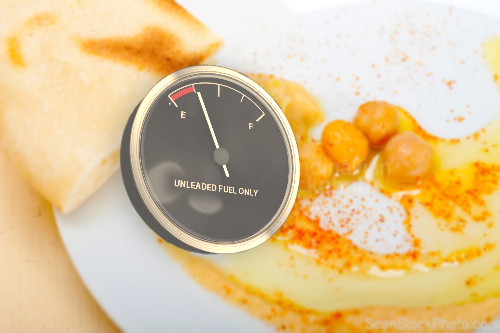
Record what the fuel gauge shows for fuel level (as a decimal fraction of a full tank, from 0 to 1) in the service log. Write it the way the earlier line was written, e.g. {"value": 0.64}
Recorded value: {"value": 0.25}
